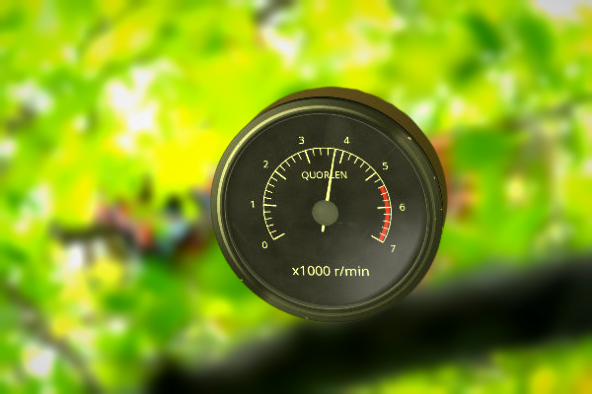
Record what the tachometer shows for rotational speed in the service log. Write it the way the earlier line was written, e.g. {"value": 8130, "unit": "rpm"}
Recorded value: {"value": 3800, "unit": "rpm"}
